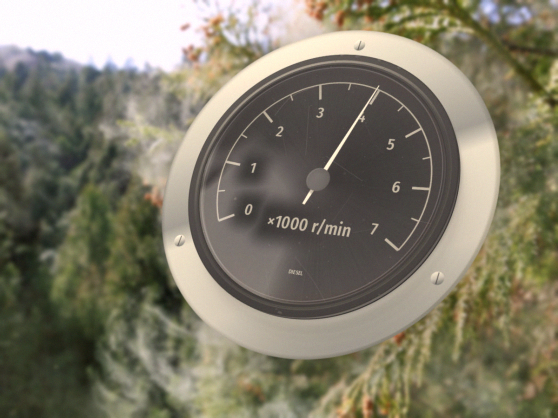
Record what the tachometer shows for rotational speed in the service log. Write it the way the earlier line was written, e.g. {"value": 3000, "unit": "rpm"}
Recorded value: {"value": 4000, "unit": "rpm"}
